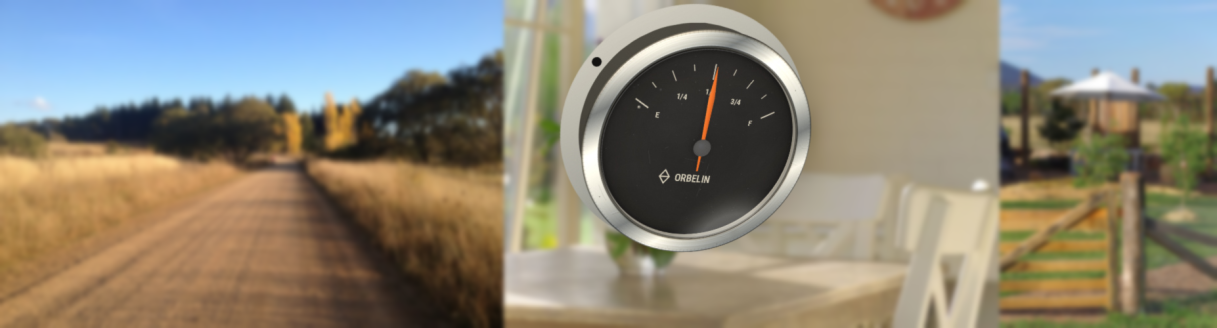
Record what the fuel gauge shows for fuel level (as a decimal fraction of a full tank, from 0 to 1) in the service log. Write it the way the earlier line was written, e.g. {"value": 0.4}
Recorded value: {"value": 0.5}
